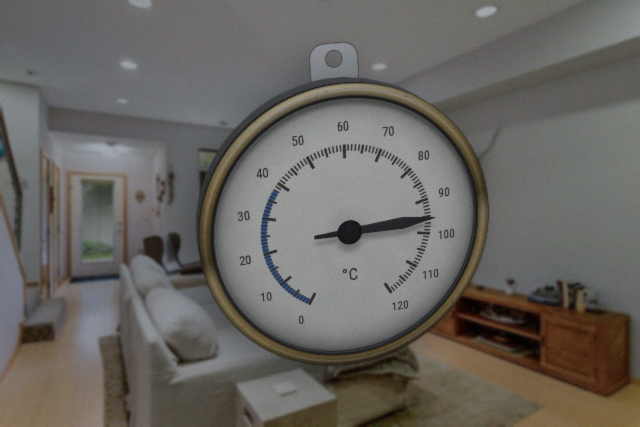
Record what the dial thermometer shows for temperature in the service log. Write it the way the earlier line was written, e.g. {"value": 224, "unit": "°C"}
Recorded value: {"value": 95, "unit": "°C"}
